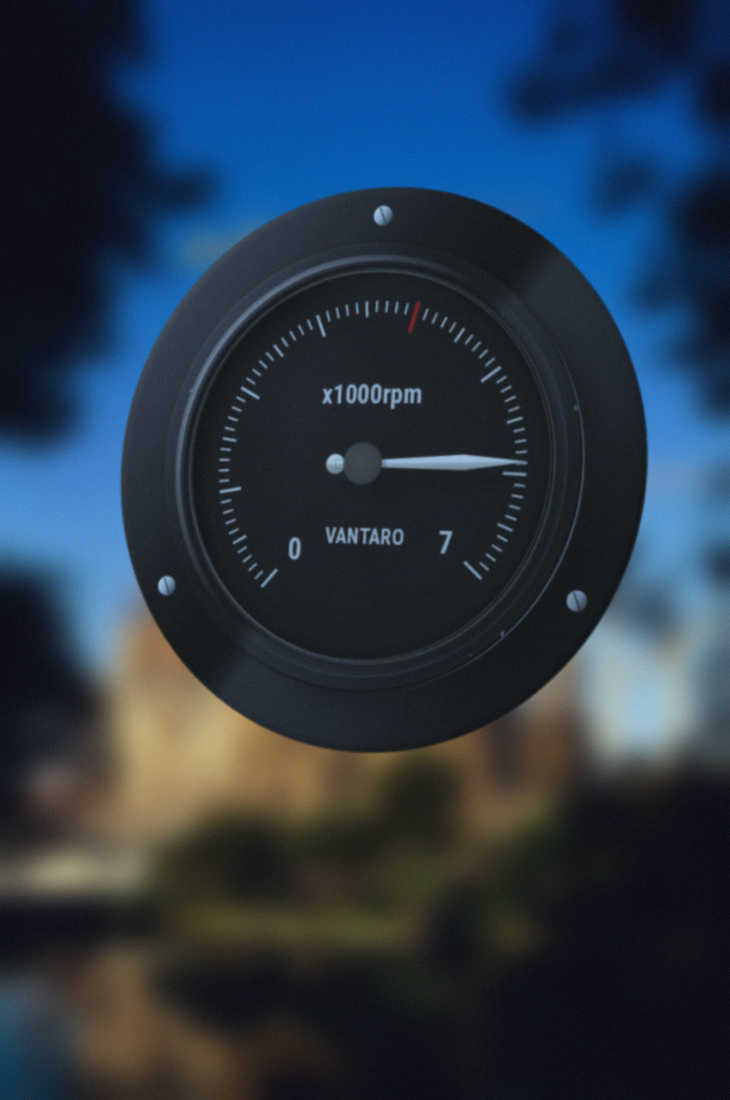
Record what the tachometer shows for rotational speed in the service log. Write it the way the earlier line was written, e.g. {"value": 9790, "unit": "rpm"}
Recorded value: {"value": 5900, "unit": "rpm"}
